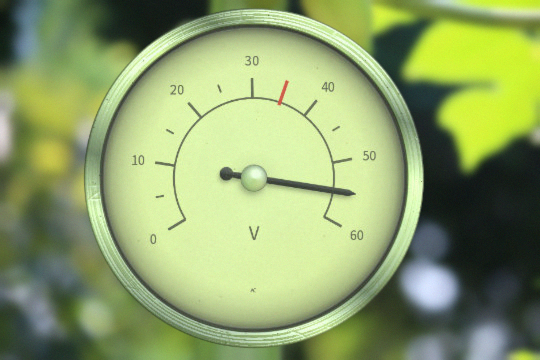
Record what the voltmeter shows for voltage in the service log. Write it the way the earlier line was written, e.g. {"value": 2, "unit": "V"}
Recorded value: {"value": 55, "unit": "V"}
